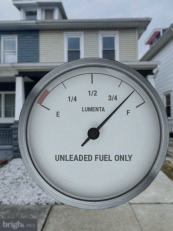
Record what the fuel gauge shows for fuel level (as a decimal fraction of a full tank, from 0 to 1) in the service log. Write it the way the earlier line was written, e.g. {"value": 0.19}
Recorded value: {"value": 0.875}
